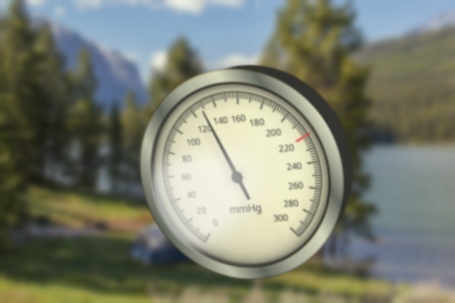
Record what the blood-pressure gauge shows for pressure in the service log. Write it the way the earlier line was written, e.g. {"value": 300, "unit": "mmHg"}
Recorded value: {"value": 130, "unit": "mmHg"}
